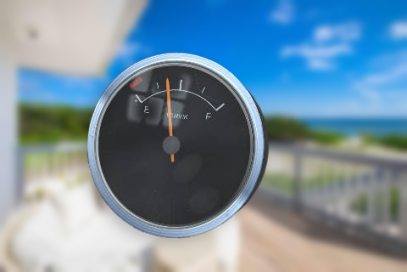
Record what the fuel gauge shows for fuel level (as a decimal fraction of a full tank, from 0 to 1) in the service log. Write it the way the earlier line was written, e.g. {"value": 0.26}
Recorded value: {"value": 0.375}
